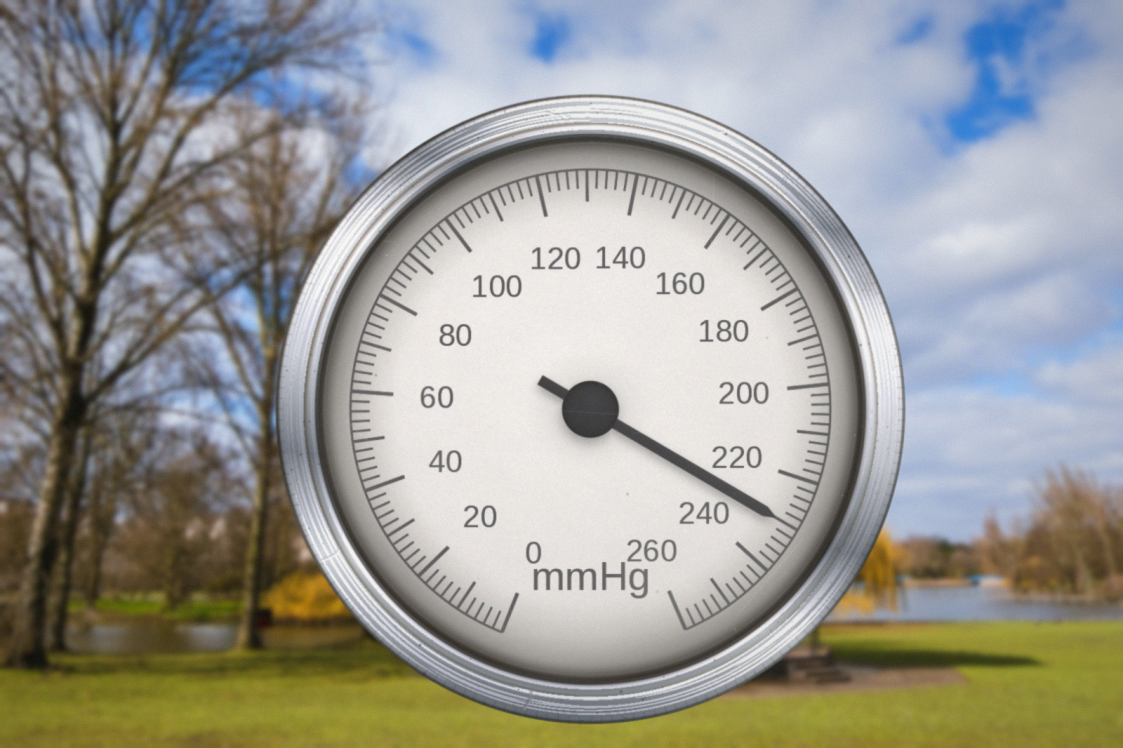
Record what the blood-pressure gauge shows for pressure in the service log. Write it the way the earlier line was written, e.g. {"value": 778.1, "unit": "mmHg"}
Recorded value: {"value": 230, "unit": "mmHg"}
